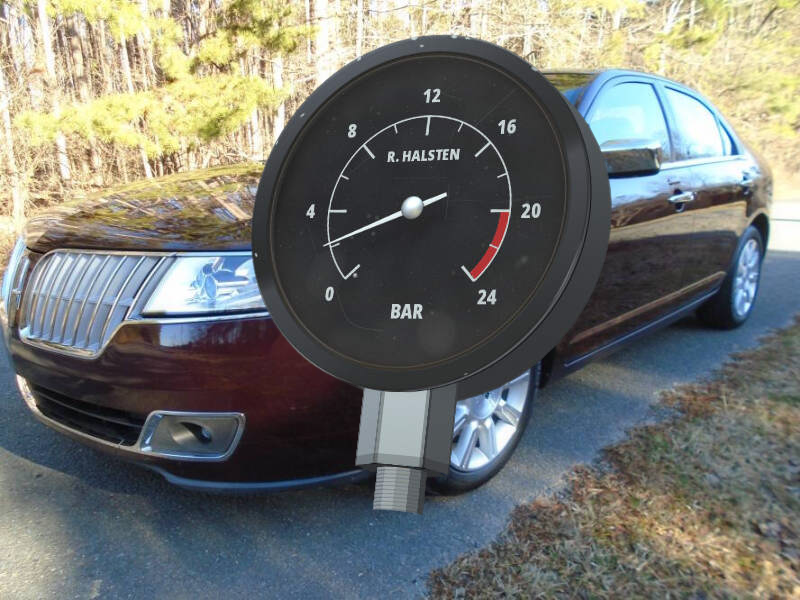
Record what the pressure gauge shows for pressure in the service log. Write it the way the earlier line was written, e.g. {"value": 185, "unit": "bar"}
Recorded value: {"value": 2, "unit": "bar"}
